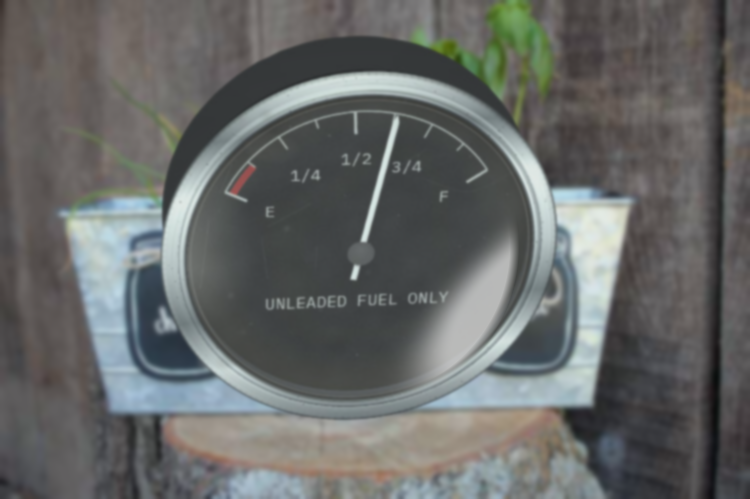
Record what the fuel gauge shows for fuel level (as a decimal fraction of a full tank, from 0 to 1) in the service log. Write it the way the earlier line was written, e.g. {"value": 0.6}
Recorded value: {"value": 0.625}
